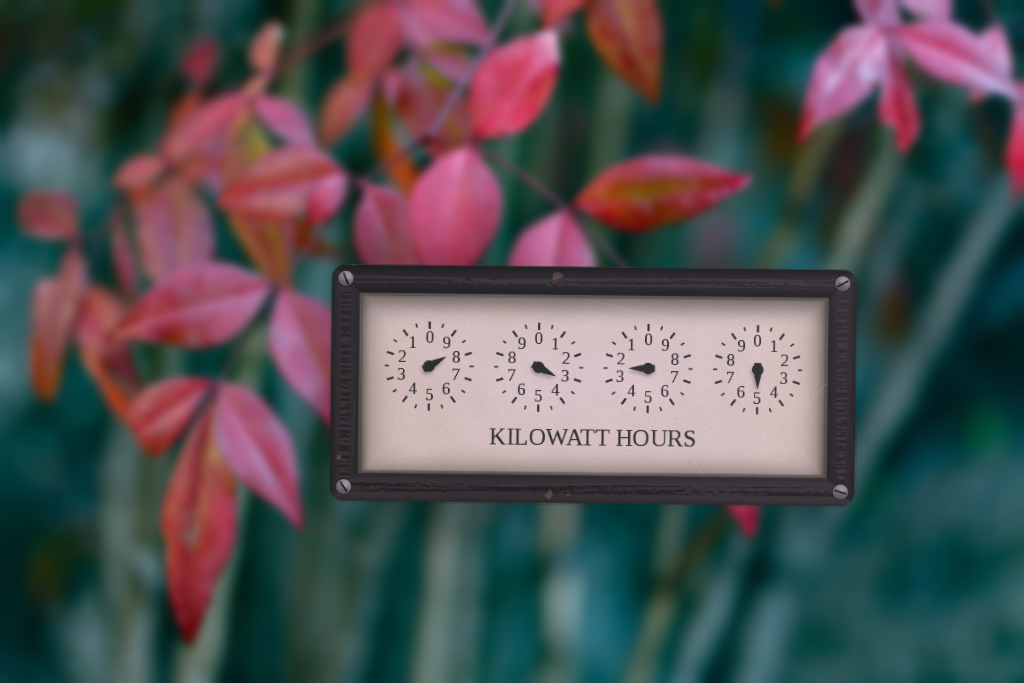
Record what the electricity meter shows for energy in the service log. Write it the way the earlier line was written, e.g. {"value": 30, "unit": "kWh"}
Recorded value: {"value": 8325, "unit": "kWh"}
